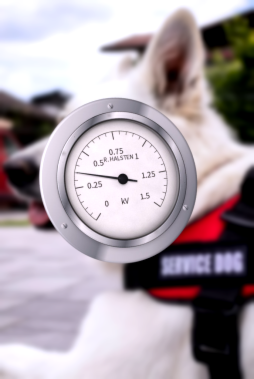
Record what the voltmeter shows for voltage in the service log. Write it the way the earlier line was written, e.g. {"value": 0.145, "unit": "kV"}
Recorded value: {"value": 0.35, "unit": "kV"}
